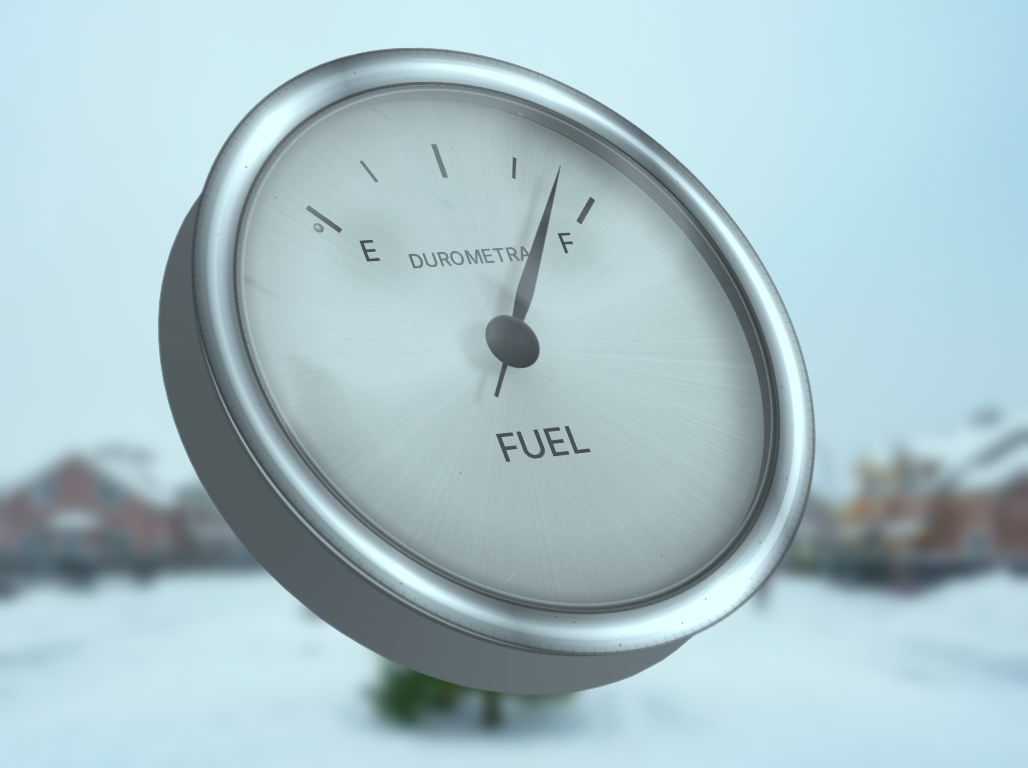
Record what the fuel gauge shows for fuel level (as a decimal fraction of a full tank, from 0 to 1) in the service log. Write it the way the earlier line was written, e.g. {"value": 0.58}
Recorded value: {"value": 0.875}
